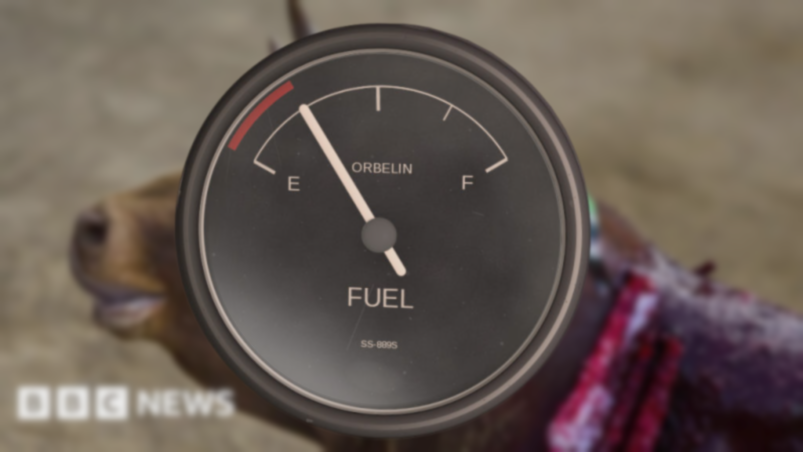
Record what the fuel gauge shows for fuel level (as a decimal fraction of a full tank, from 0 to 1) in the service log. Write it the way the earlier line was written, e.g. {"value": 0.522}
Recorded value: {"value": 0.25}
